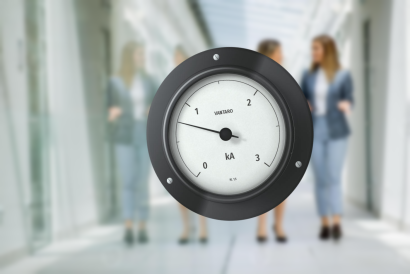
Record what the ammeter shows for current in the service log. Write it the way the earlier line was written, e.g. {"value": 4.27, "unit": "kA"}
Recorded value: {"value": 0.75, "unit": "kA"}
